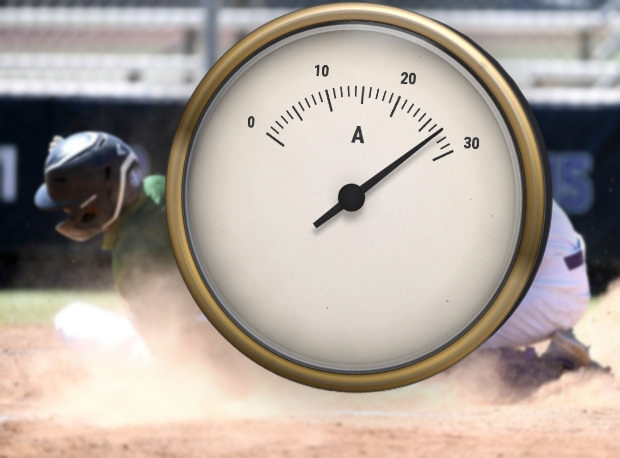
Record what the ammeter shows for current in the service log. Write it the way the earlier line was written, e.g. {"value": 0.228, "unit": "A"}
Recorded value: {"value": 27, "unit": "A"}
